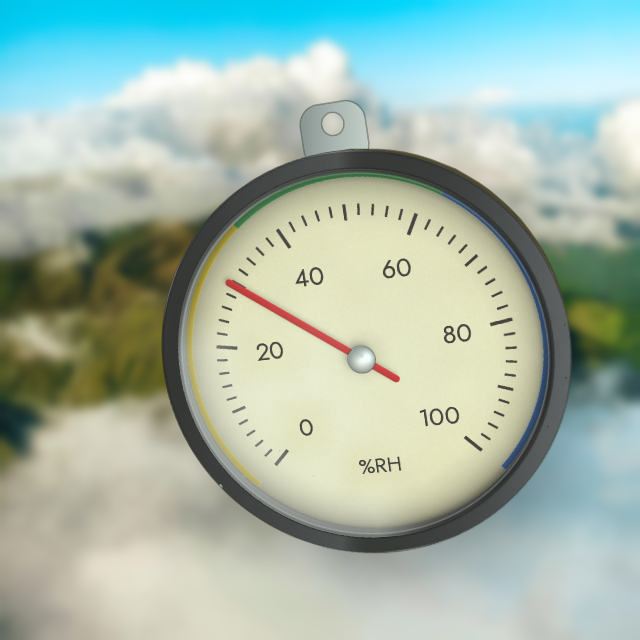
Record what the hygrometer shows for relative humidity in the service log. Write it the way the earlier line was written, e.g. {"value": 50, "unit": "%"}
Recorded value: {"value": 30, "unit": "%"}
